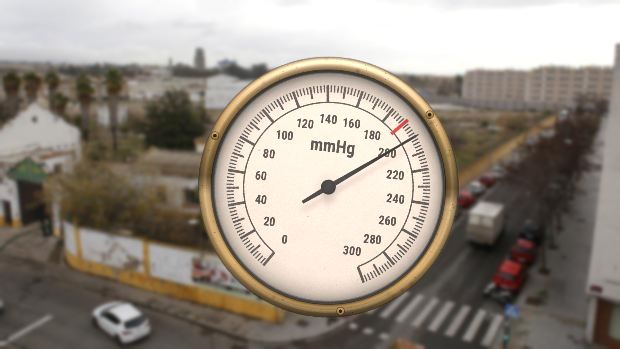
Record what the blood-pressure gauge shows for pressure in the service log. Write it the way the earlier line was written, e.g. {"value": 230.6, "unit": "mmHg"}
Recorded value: {"value": 200, "unit": "mmHg"}
